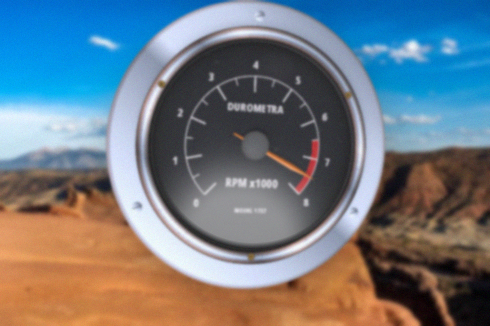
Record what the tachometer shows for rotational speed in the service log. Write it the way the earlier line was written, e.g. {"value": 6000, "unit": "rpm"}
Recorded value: {"value": 7500, "unit": "rpm"}
